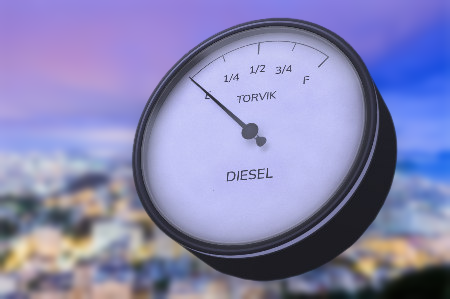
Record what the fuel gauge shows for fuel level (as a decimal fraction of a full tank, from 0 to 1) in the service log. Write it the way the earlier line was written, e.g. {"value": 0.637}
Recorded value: {"value": 0}
